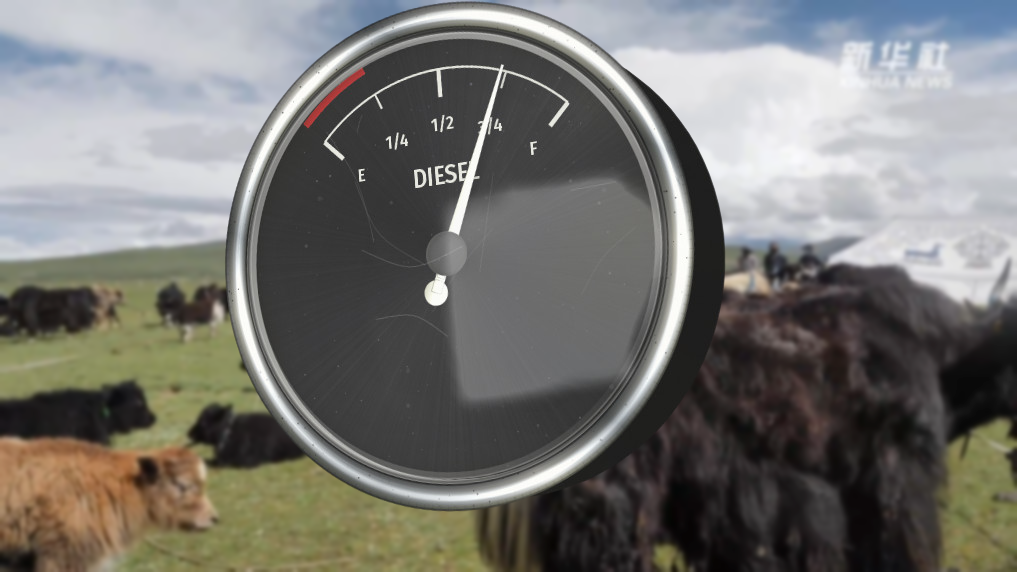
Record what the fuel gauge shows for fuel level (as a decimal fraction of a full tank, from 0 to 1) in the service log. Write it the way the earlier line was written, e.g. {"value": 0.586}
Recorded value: {"value": 0.75}
